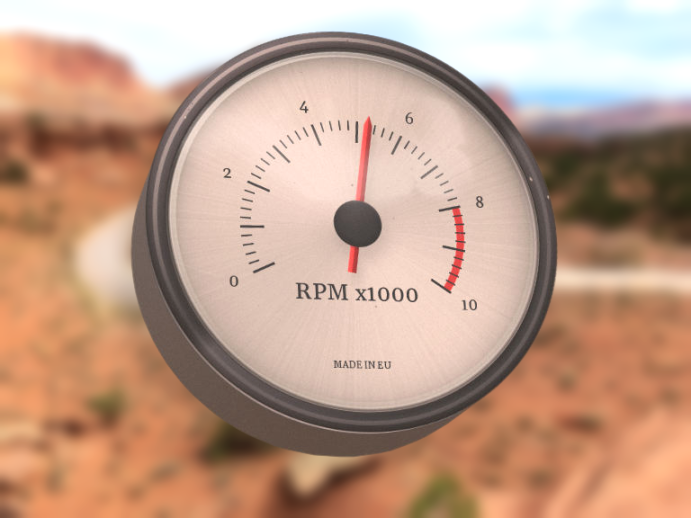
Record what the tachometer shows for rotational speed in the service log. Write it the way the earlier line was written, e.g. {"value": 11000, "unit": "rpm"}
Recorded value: {"value": 5200, "unit": "rpm"}
